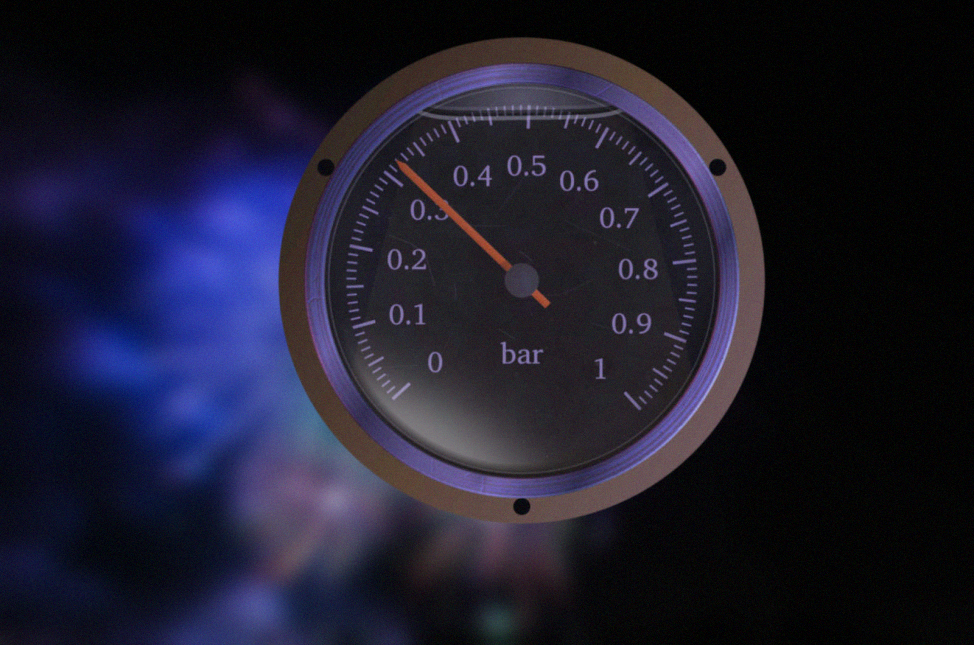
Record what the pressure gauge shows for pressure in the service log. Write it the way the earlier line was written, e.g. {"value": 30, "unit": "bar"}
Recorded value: {"value": 0.32, "unit": "bar"}
